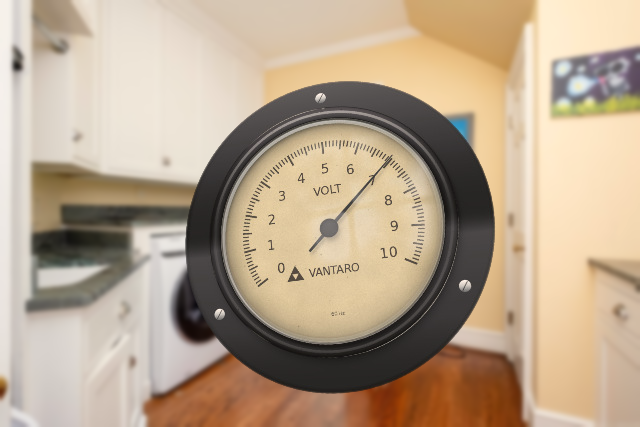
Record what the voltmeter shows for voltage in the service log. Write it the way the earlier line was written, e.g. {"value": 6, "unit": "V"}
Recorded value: {"value": 7, "unit": "V"}
